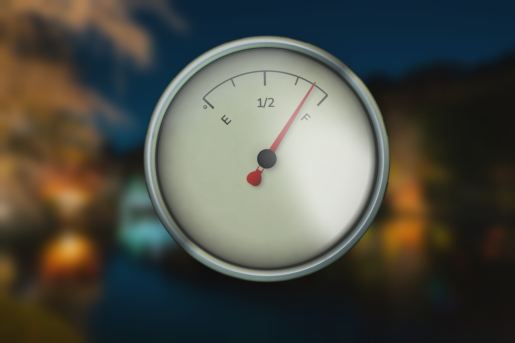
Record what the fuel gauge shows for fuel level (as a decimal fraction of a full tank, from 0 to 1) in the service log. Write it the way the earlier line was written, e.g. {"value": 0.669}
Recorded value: {"value": 0.875}
